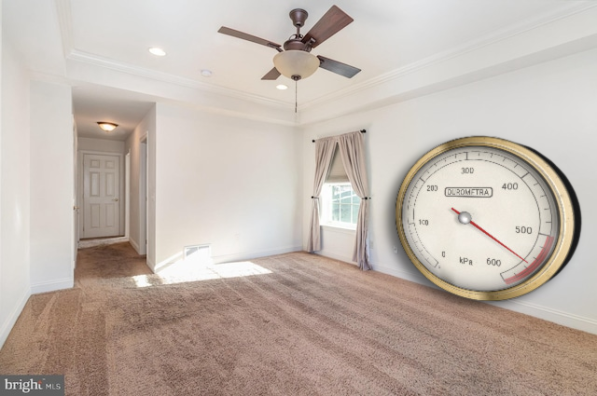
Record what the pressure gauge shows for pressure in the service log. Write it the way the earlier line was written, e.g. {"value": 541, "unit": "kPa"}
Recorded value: {"value": 550, "unit": "kPa"}
